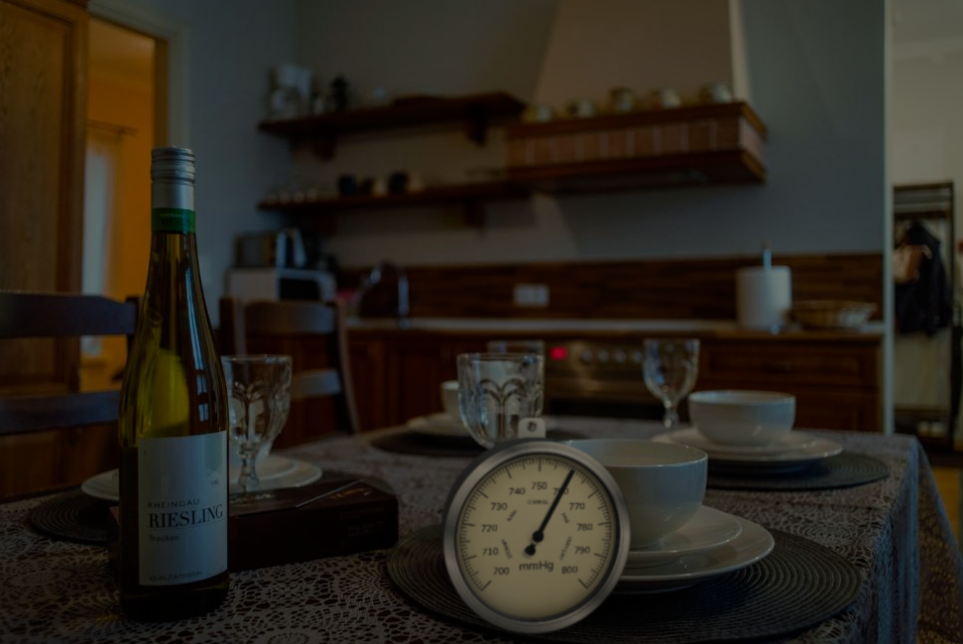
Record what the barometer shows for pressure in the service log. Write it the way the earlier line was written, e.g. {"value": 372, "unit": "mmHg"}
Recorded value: {"value": 760, "unit": "mmHg"}
